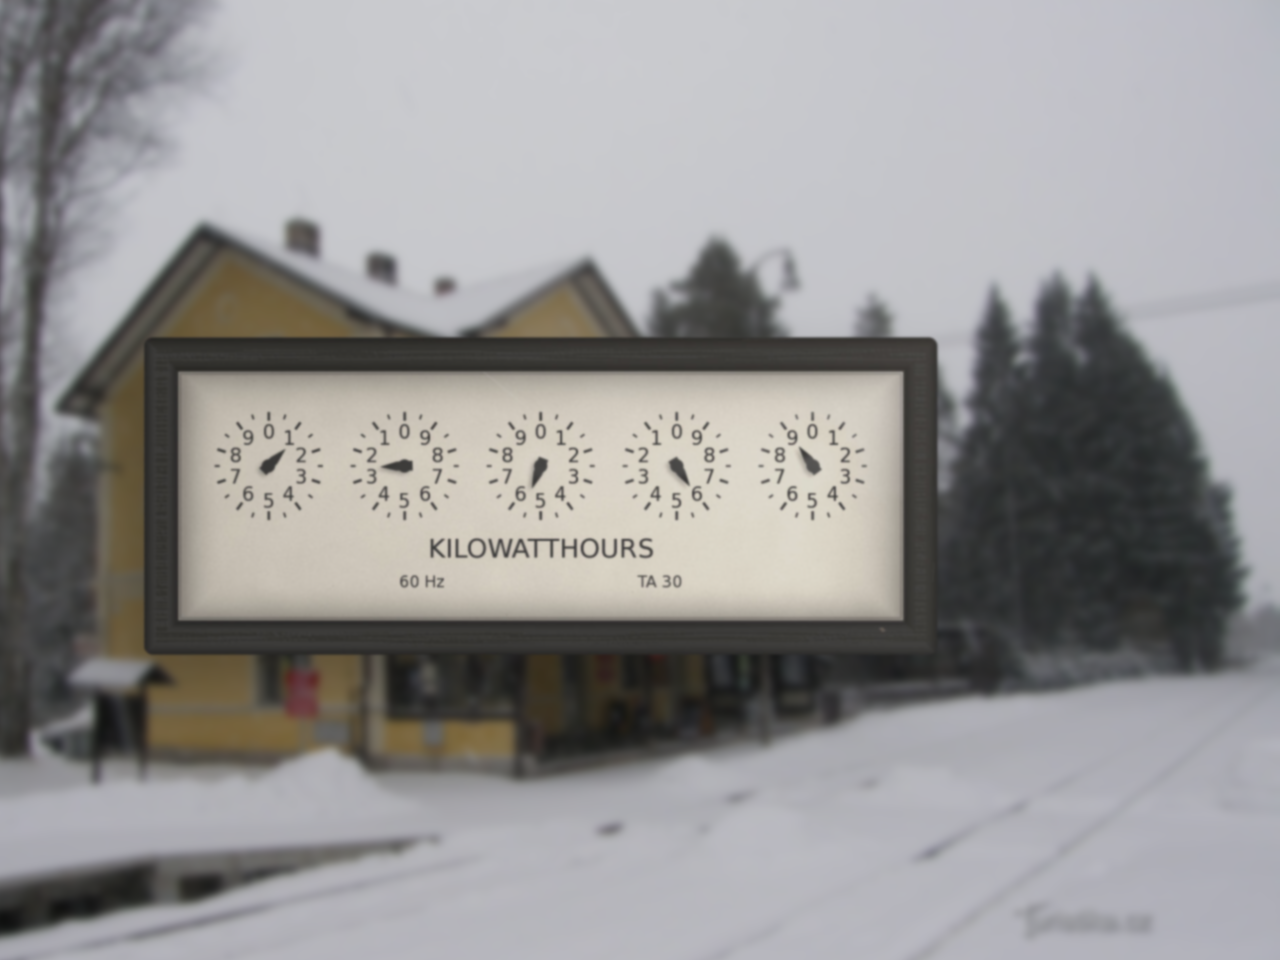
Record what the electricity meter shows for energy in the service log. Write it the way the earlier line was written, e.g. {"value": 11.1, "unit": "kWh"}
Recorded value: {"value": 12559, "unit": "kWh"}
